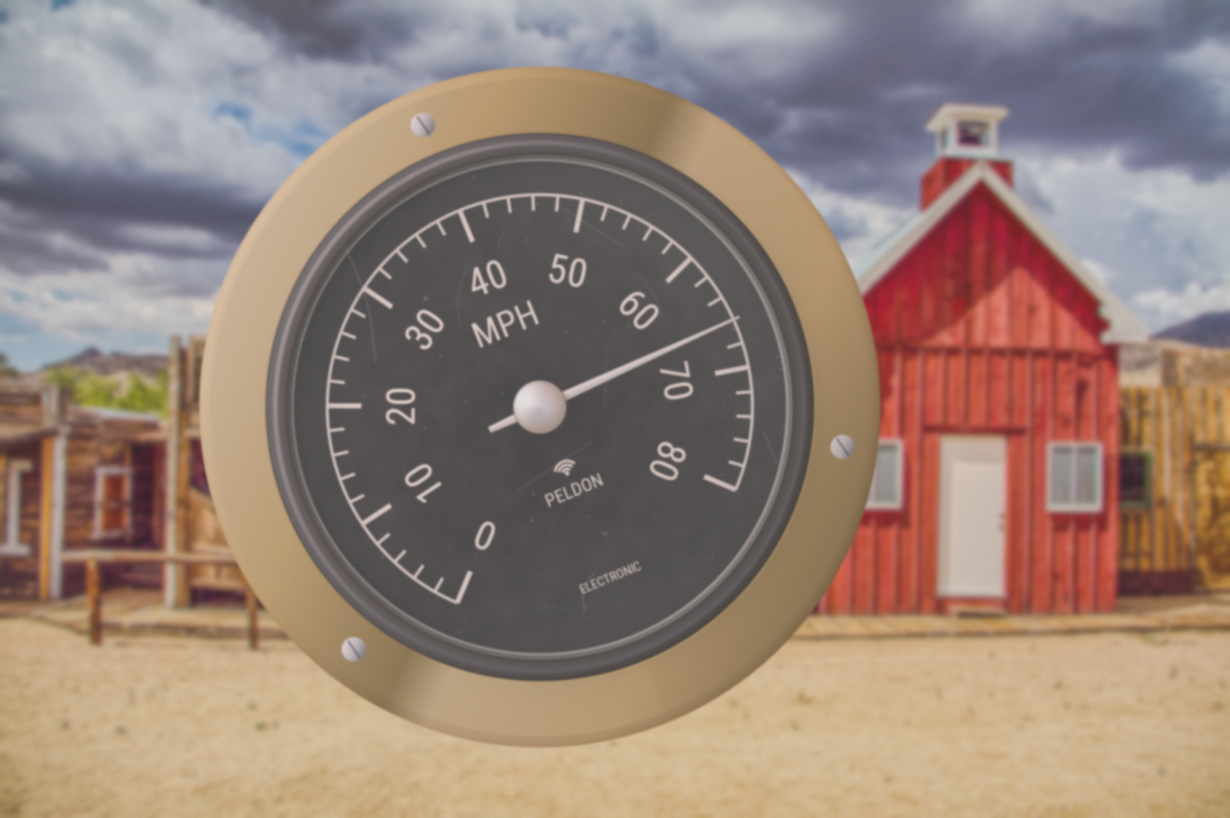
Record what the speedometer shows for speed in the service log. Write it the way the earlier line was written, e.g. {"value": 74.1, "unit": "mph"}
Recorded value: {"value": 66, "unit": "mph"}
